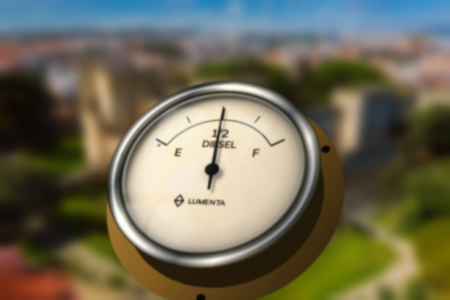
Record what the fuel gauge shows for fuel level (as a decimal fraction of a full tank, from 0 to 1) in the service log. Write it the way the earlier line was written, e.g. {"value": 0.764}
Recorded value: {"value": 0.5}
